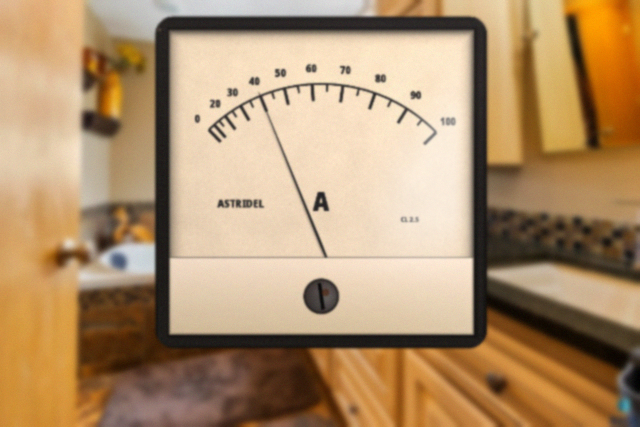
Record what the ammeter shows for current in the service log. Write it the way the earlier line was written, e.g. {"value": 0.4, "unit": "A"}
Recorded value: {"value": 40, "unit": "A"}
